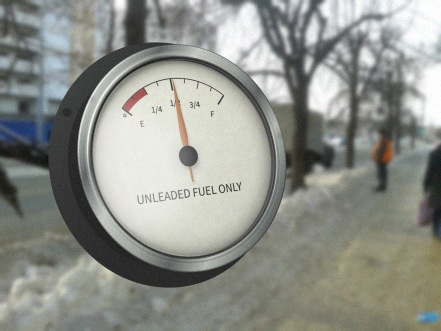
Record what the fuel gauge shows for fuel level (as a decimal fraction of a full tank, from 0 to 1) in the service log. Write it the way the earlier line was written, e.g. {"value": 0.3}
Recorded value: {"value": 0.5}
